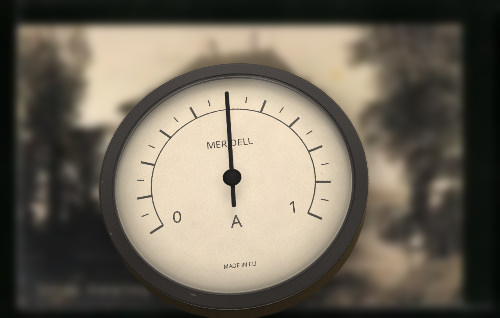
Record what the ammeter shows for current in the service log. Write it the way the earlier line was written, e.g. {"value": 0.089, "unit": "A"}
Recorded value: {"value": 0.5, "unit": "A"}
